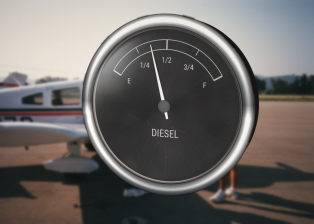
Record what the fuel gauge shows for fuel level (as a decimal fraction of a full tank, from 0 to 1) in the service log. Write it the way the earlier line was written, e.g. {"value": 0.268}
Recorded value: {"value": 0.375}
